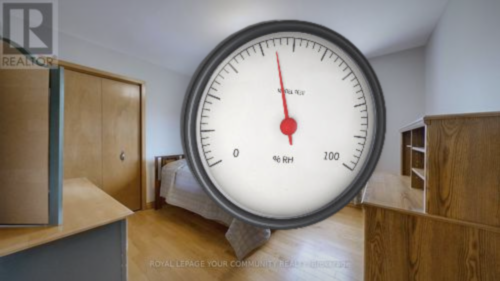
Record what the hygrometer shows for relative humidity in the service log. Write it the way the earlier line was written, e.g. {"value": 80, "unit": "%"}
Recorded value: {"value": 44, "unit": "%"}
